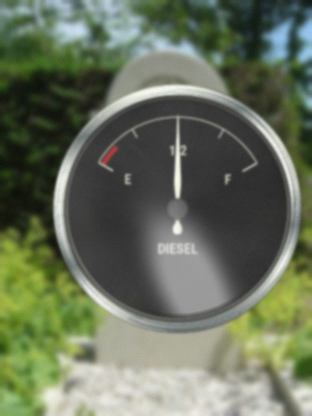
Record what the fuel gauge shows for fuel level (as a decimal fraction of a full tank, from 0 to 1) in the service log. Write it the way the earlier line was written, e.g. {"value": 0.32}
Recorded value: {"value": 0.5}
